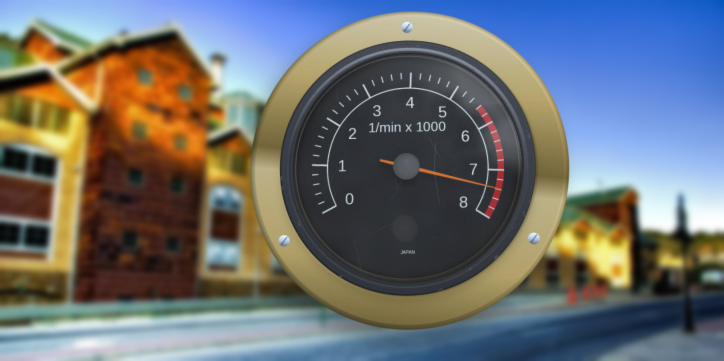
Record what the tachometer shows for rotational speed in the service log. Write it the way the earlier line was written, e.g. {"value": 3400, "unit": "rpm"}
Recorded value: {"value": 7400, "unit": "rpm"}
